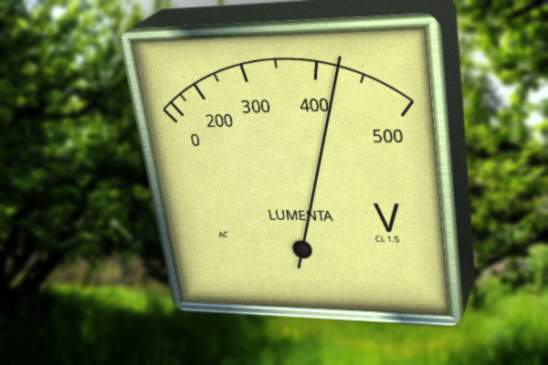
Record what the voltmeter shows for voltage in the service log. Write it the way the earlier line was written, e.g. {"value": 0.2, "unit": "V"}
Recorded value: {"value": 425, "unit": "V"}
